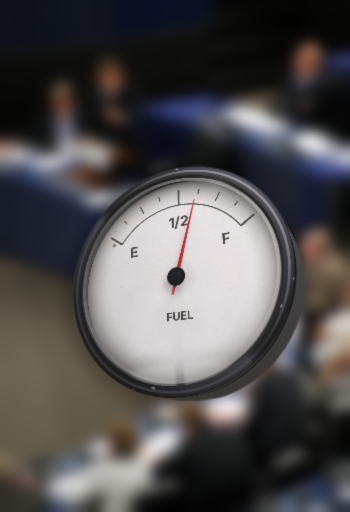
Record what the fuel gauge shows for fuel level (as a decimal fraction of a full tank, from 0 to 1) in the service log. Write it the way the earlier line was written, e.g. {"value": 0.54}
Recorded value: {"value": 0.625}
